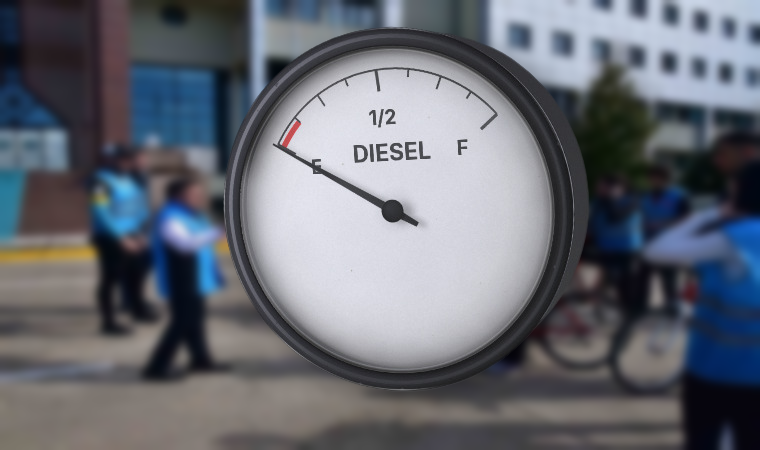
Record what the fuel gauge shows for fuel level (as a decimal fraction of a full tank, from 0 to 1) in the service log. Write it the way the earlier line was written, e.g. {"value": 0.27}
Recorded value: {"value": 0}
